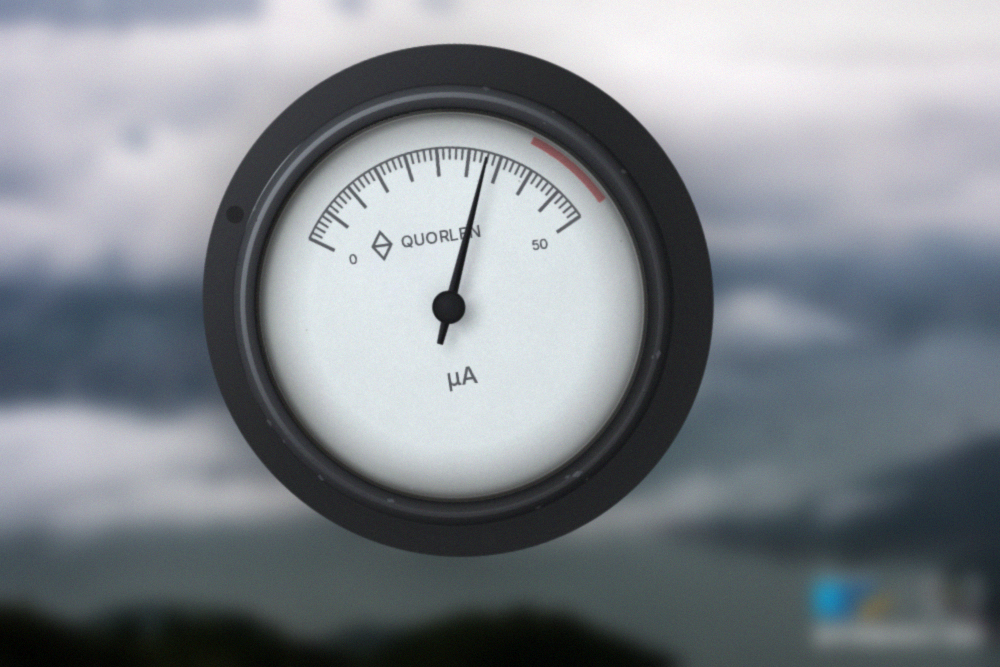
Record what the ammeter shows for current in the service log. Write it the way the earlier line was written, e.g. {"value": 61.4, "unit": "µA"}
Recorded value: {"value": 33, "unit": "µA"}
